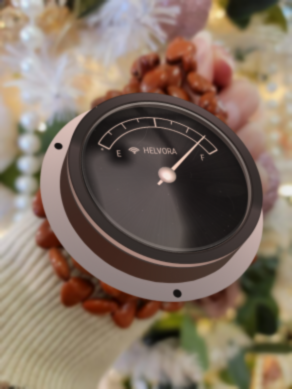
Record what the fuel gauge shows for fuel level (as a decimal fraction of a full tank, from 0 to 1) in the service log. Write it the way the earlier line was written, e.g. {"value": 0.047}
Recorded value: {"value": 0.875}
